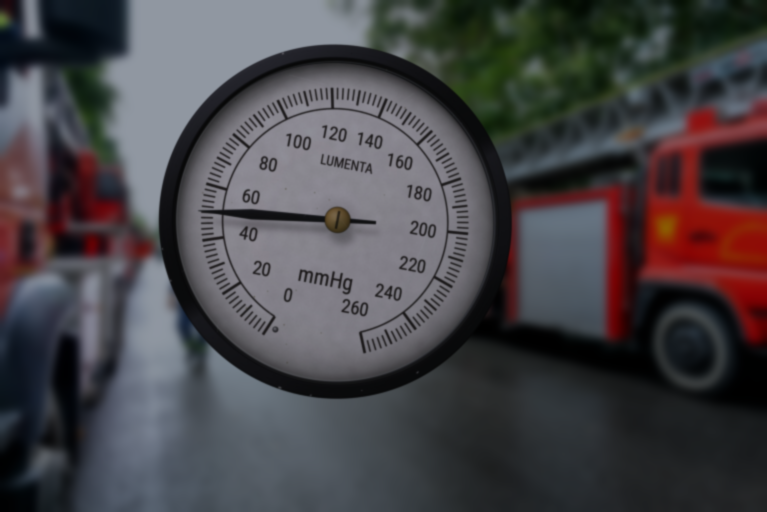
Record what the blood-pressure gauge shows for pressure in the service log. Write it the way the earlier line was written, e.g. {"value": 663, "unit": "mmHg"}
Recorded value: {"value": 50, "unit": "mmHg"}
